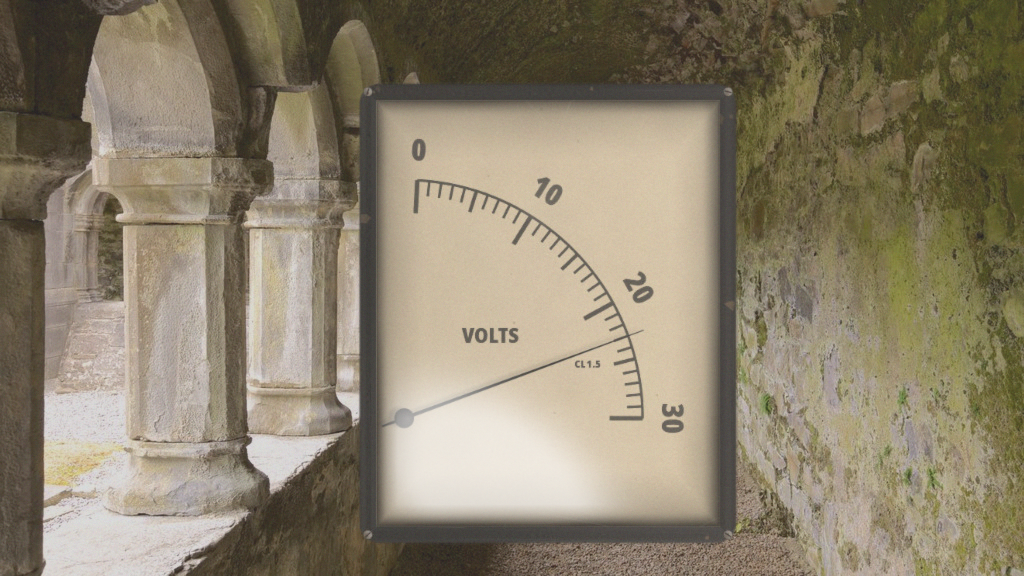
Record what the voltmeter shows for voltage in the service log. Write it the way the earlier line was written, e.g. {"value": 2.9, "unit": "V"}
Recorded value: {"value": 23, "unit": "V"}
